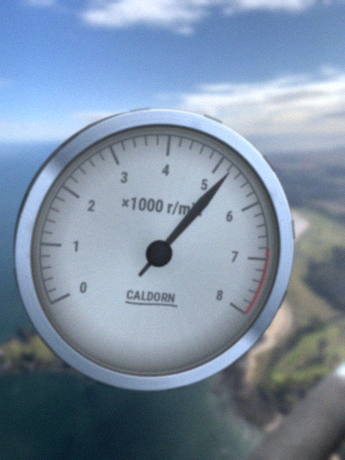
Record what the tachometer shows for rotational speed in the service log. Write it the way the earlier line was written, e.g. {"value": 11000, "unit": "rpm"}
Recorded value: {"value": 5200, "unit": "rpm"}
